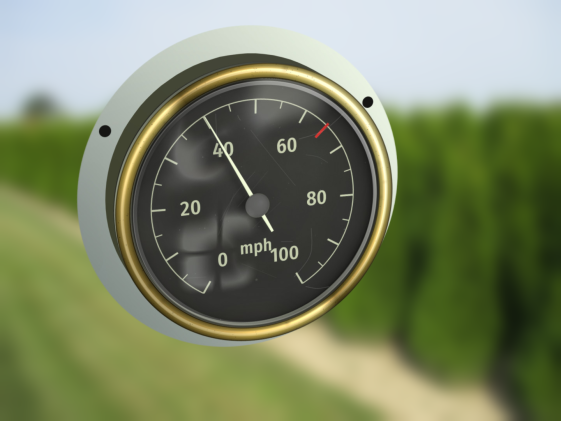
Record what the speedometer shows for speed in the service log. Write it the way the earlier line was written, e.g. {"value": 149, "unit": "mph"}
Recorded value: {"value": 40, "unit": "mph"}
